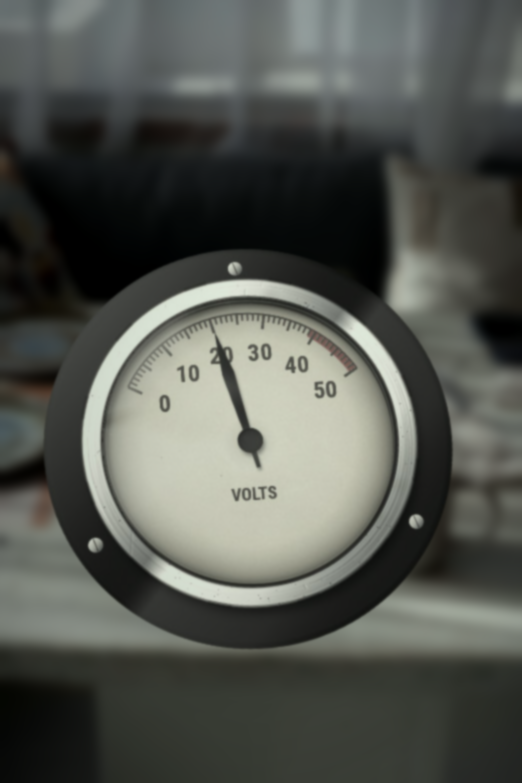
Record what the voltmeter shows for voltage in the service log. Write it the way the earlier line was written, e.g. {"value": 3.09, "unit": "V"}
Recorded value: {"value": 20, "unit": "V"}
